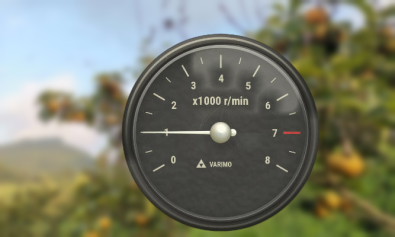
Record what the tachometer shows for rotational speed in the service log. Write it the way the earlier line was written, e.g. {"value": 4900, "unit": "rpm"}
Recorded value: {"value": 1000, "unit": "rpm"}
